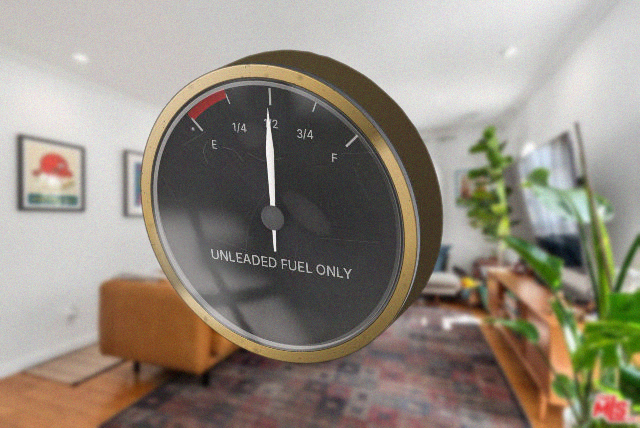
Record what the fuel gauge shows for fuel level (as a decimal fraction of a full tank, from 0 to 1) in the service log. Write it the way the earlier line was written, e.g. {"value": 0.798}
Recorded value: {"value": 0.5}
